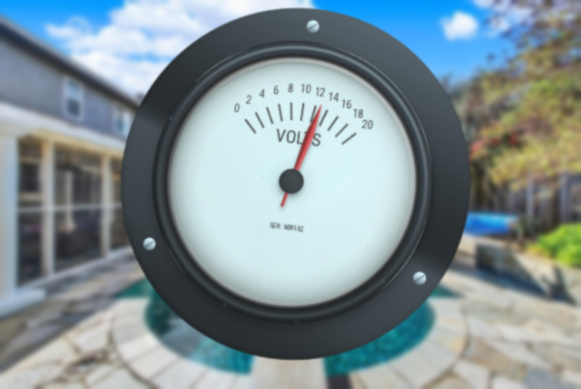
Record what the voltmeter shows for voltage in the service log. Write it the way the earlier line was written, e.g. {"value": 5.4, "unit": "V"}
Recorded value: {"value": 13, "unit": "V"}
